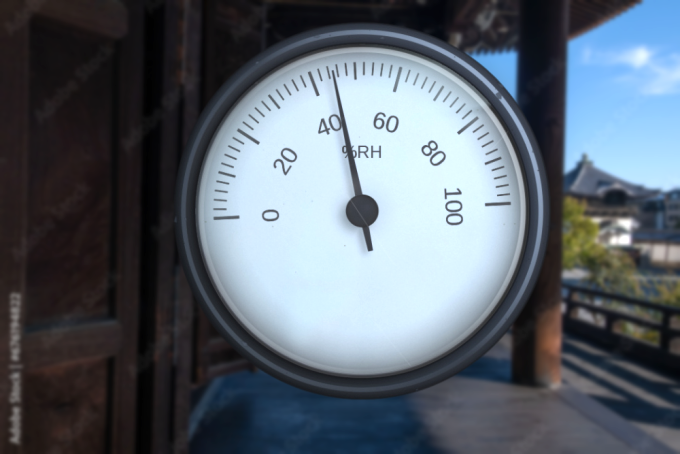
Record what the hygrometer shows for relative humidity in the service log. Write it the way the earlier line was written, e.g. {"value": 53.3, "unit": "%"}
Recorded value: {"value": 45, "unit": "%"}
